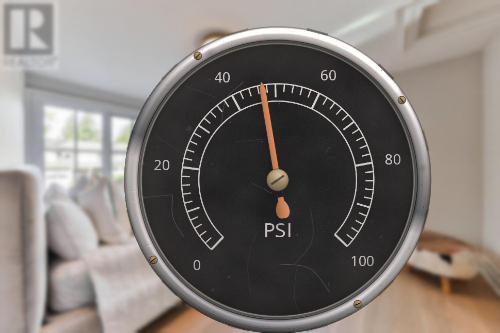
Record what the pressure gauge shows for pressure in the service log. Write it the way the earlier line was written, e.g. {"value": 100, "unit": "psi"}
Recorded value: {"value": 47, "unit": "psi"}
